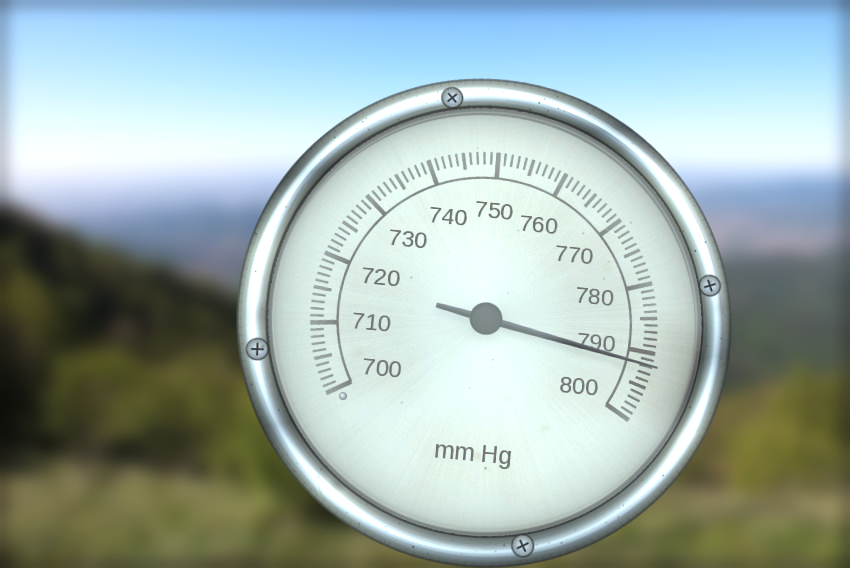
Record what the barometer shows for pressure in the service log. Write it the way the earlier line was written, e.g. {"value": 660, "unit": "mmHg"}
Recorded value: {"value": 792, "unit": "mmHg"}
